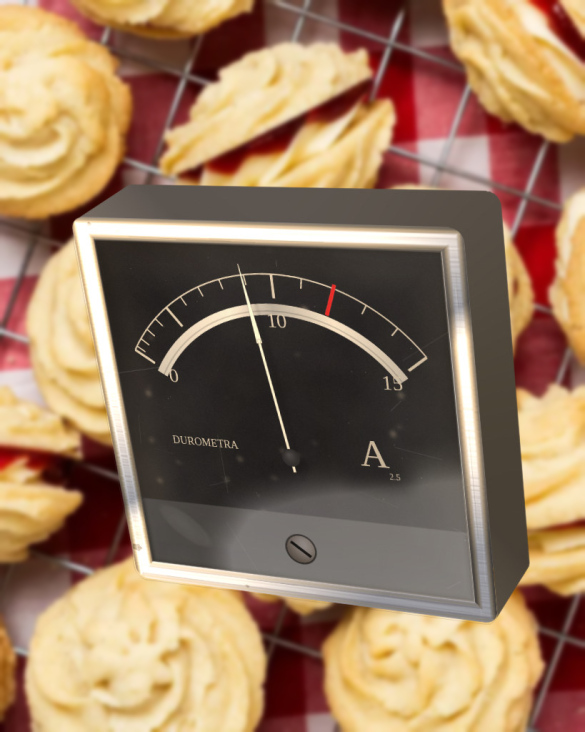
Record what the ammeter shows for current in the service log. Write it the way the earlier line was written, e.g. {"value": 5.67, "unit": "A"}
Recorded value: {"value": 9, "unit": "A"}
